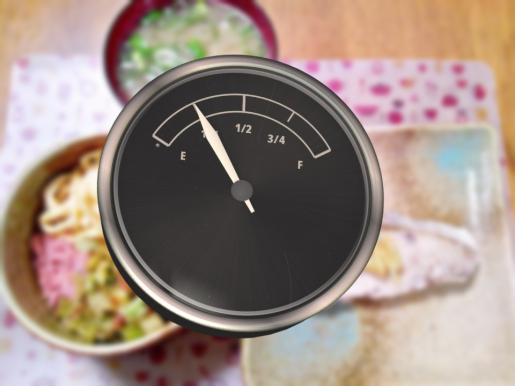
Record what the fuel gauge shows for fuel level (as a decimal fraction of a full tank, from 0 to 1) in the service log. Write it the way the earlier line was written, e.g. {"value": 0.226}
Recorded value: {"value": 0.25}
